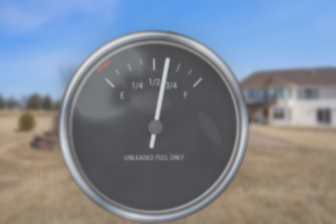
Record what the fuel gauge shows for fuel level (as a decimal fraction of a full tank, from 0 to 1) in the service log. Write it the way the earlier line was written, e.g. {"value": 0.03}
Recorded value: {"value": 0.625}
